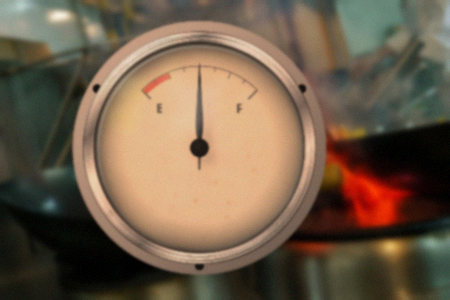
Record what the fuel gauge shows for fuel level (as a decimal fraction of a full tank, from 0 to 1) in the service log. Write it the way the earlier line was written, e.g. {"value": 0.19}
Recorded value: {"value": 0.5}
